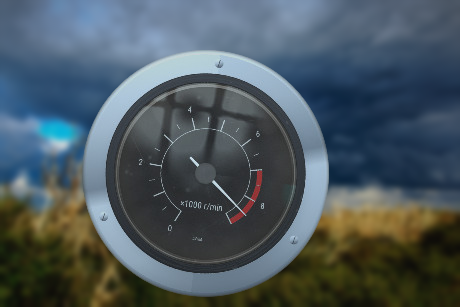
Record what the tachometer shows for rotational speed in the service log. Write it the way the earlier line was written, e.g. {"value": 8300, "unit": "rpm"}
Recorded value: {"value": 8500, "unit": "rpm"}
